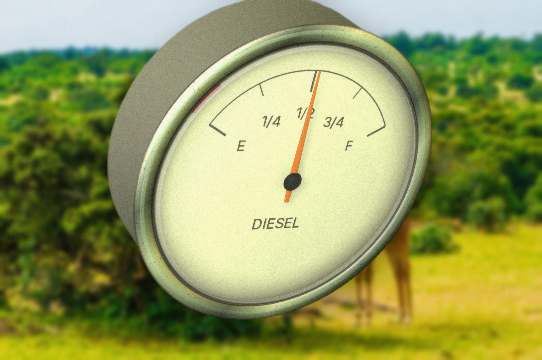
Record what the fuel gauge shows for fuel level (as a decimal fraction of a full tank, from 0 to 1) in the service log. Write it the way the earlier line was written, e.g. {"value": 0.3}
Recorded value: {"value": 0.5}
